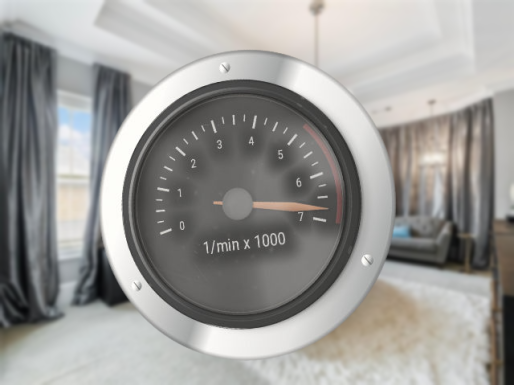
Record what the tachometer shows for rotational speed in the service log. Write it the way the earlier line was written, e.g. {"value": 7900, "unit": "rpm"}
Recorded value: {"value": 6750, "unit": "rpm"}
